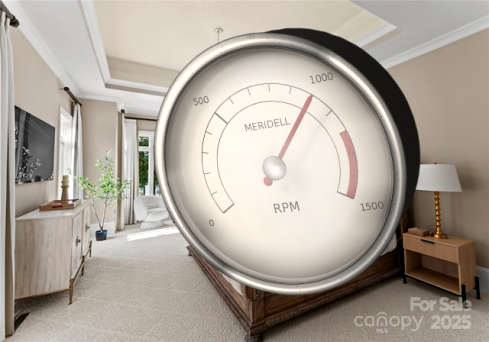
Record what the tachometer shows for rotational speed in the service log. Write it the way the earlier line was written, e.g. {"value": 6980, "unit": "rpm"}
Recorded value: {"value": 1000, "unit": "rpm"}
